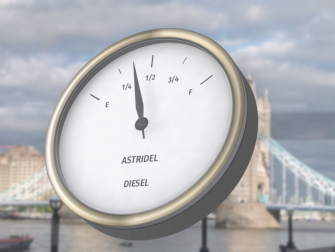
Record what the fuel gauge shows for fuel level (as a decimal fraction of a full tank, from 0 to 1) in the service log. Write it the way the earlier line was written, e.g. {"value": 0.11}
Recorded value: {"value": 0.375}
